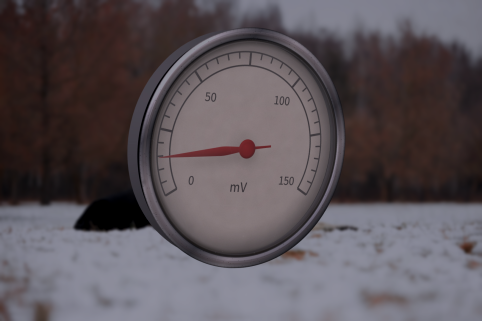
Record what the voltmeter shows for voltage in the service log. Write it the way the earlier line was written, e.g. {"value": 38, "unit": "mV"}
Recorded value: {"value": 15, "unit": "mV"}
